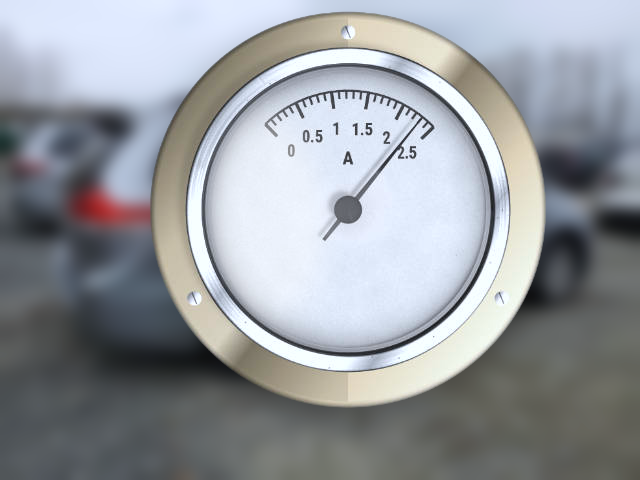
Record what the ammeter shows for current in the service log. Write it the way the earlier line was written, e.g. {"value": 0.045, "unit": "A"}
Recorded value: {"value": 2.3, "unit": "A"}
